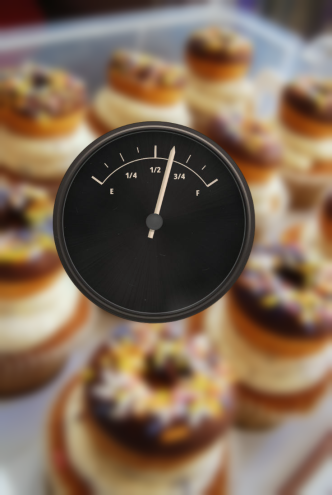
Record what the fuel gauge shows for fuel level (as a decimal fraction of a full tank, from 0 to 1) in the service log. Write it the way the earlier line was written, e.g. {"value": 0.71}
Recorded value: {"value": 0.625}
